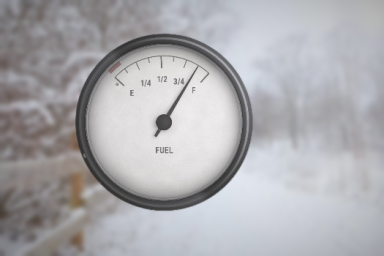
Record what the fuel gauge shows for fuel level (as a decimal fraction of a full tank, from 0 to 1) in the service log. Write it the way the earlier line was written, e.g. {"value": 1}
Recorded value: {"value": 0.875}
